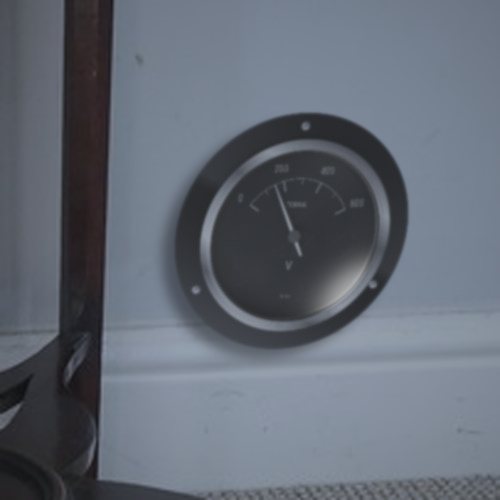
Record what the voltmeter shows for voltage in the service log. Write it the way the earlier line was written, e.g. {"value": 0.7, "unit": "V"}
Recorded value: {"value": 150, "unit": "V"}
